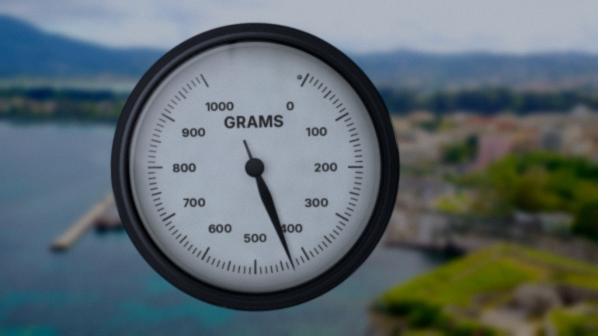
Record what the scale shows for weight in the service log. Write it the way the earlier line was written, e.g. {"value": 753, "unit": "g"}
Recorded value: {"value": 430, "unit": "g"}
